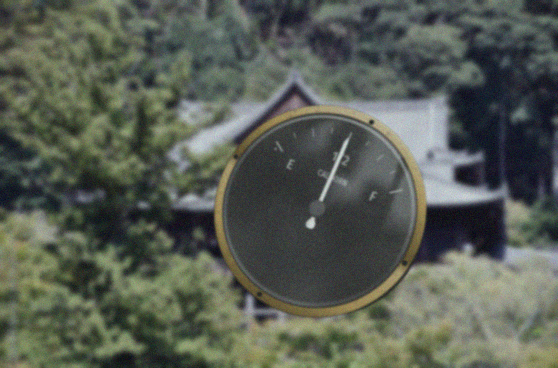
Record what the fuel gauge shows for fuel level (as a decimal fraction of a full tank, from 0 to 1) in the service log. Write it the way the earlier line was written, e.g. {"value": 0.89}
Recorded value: {"value": 0.5}
